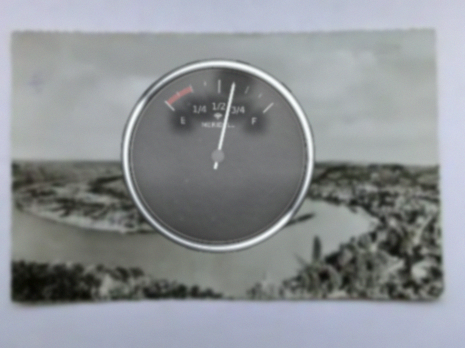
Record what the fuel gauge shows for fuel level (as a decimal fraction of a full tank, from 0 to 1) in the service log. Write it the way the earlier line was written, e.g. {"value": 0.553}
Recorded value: {"value": 0.625}
